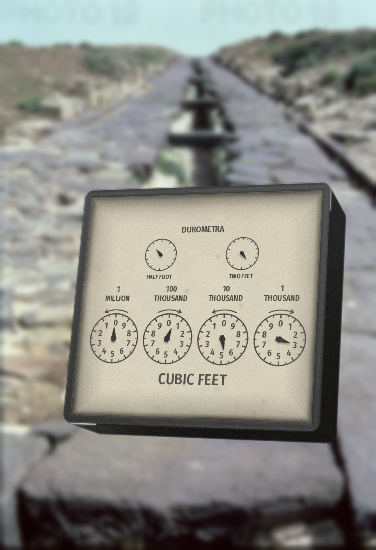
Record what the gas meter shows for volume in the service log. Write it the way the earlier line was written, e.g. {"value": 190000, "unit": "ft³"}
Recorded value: {"value": 5300, "unit": "ft³"}
